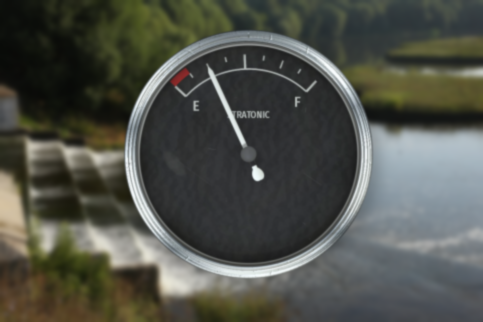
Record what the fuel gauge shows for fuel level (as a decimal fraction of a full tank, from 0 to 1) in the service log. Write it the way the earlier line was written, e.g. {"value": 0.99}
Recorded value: {"value": 0.25}
